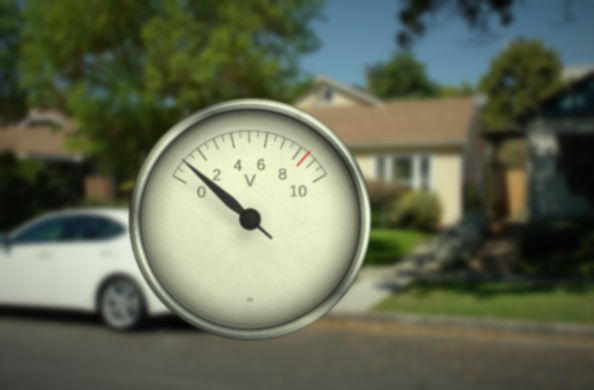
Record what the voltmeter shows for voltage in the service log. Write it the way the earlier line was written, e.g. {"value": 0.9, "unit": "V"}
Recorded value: {"value": 1, "unit": "V"}
